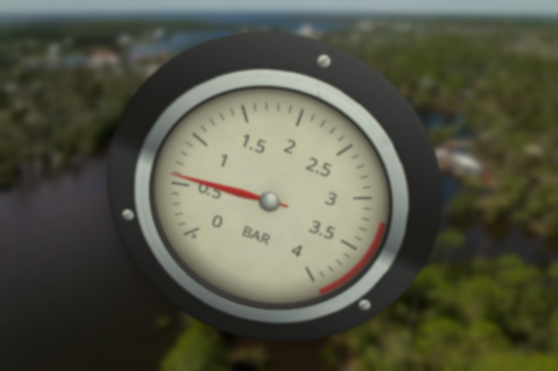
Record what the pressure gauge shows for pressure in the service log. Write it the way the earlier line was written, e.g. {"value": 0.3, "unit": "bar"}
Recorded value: {"value": 0.6, "unit": "bar"}
